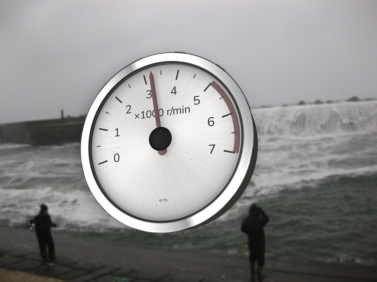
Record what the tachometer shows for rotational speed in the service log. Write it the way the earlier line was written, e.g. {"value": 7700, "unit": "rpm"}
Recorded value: {"value": 3250, "unit": "rpm"}
